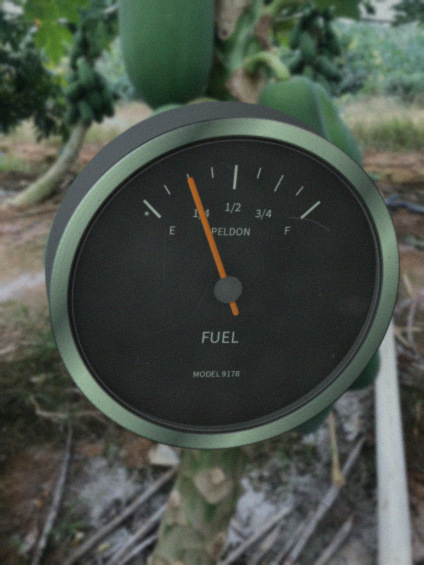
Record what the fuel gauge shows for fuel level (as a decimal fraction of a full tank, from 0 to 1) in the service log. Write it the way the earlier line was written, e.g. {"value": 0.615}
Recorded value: {"value": 0.25}
